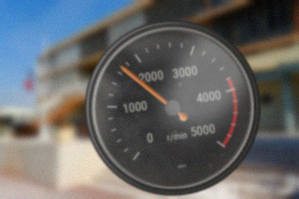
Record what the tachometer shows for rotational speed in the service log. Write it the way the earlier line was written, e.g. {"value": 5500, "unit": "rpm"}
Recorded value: {"value": 1700, "unit": "rpm"}
